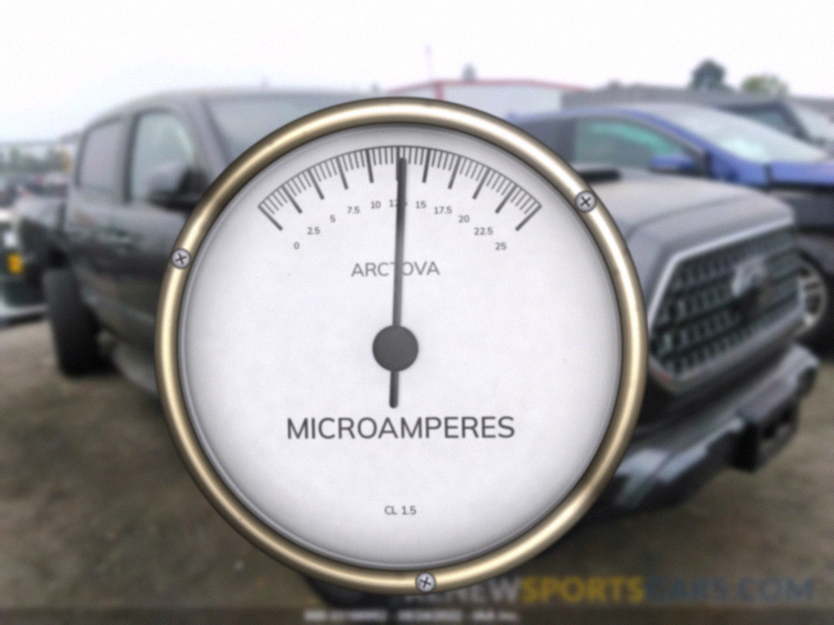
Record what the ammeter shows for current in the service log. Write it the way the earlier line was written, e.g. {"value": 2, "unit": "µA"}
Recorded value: {"value": 13, "unit": "µA"}
